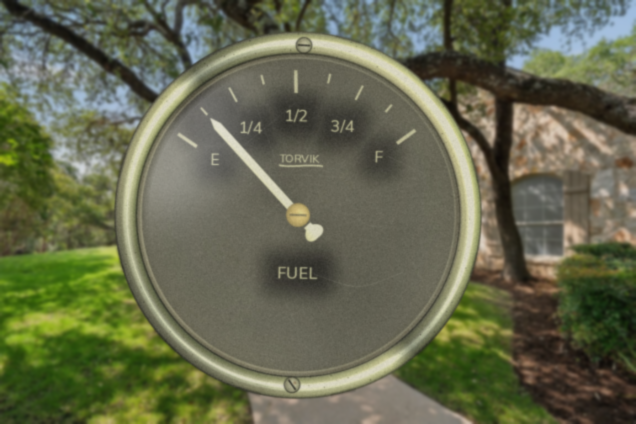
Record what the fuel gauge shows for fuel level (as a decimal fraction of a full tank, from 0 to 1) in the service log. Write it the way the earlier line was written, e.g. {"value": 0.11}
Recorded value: {"value": 0.125}
